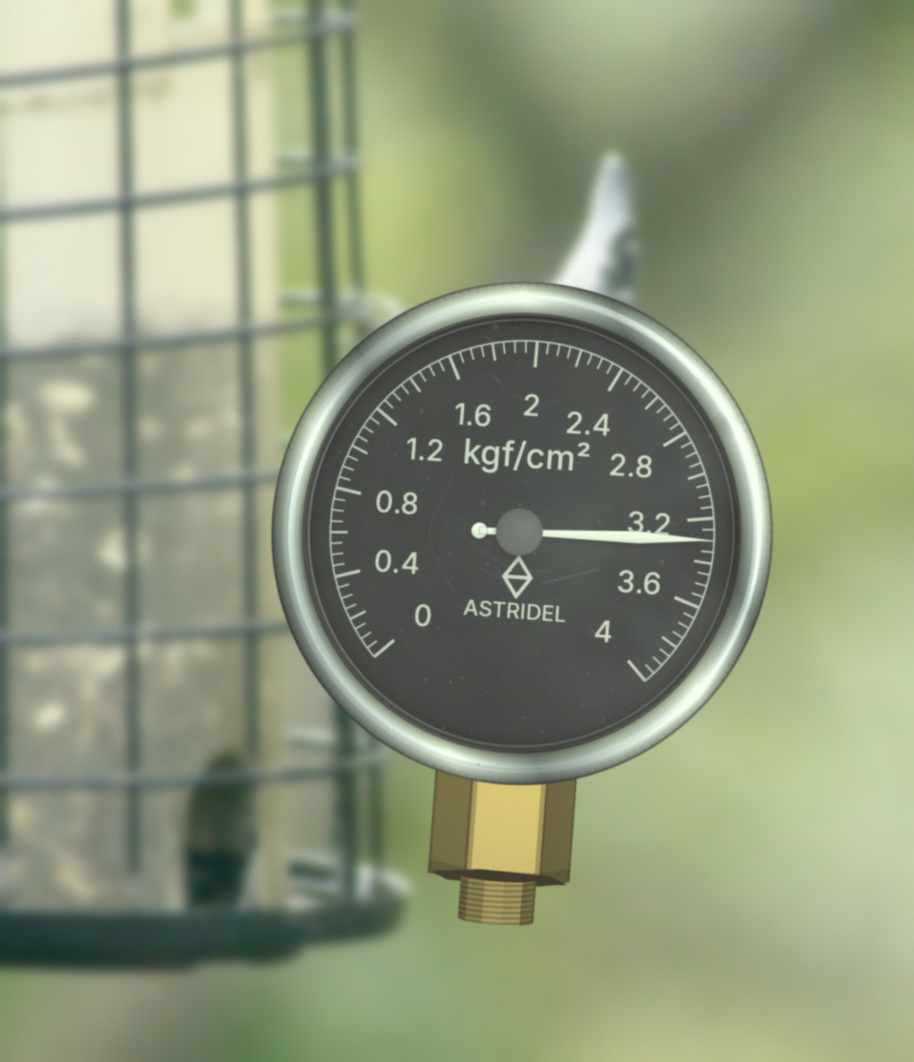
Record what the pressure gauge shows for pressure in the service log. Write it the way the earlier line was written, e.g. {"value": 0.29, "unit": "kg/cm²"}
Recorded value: {"value": 3.3, "unit": "kg/cm²"}
